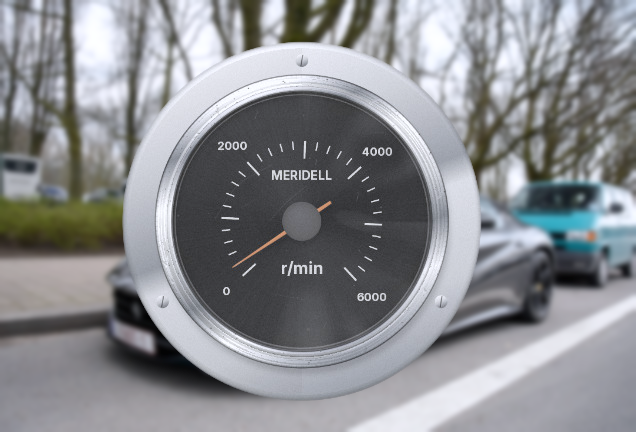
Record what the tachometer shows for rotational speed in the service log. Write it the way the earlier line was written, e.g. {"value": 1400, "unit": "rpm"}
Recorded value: {"value": 200, "unit": "rpm"}
